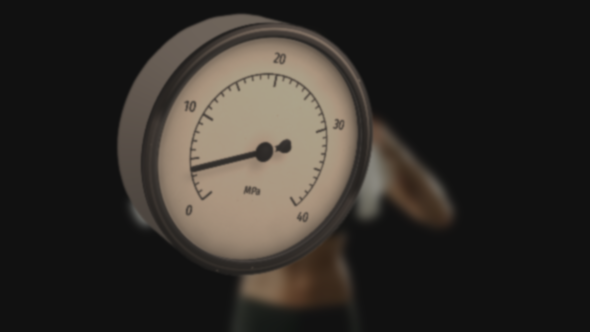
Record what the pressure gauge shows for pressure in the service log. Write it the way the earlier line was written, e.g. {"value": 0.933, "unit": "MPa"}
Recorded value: {"value": 4, "unit": "MPa"}
